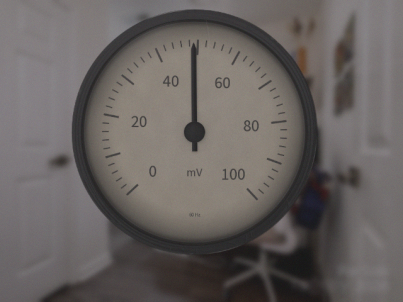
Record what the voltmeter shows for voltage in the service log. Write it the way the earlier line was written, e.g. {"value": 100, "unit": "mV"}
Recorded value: {"value": 49, "unit": "mV"}
